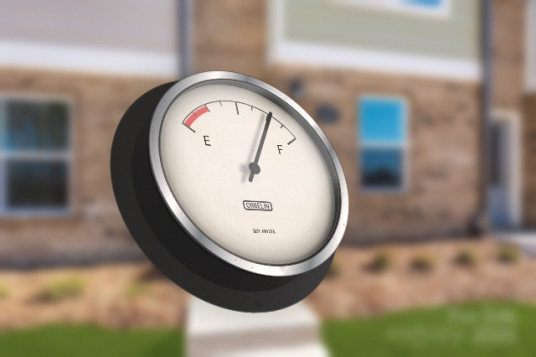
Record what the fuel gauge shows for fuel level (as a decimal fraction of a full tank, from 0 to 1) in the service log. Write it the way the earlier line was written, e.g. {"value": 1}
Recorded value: {"value": 0.75}
